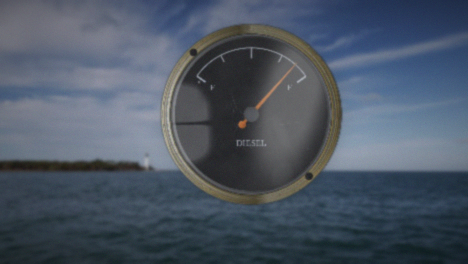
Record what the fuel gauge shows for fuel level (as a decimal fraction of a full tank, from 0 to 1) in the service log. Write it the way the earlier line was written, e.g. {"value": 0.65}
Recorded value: {"value": 0.875}
